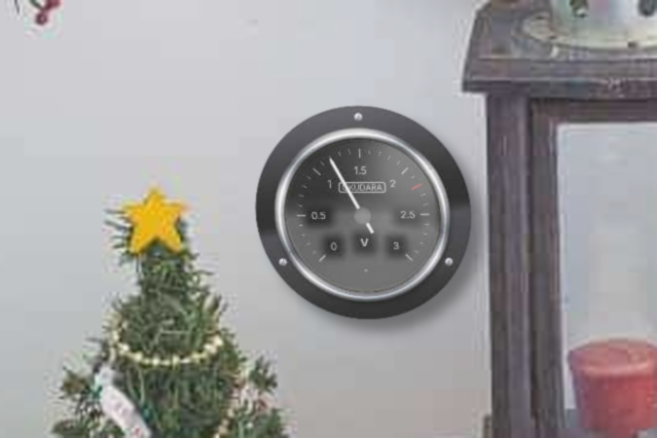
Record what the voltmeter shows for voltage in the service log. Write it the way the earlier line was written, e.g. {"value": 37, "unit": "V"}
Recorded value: {"value": 1.2, "unit": "V"}
